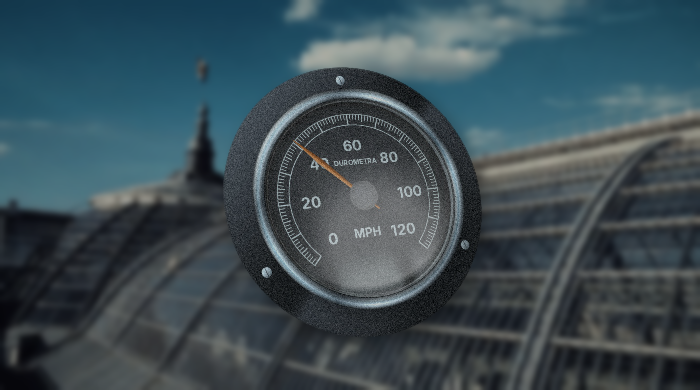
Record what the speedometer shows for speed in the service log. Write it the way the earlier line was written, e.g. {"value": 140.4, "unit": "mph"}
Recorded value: {"value": 40, "unit": "mph"}
